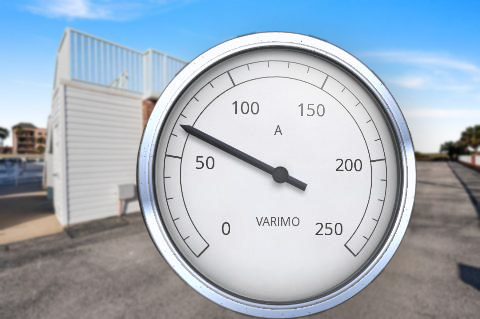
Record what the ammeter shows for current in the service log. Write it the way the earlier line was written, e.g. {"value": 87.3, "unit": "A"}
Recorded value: {"value": 65, "unit": "A"}
